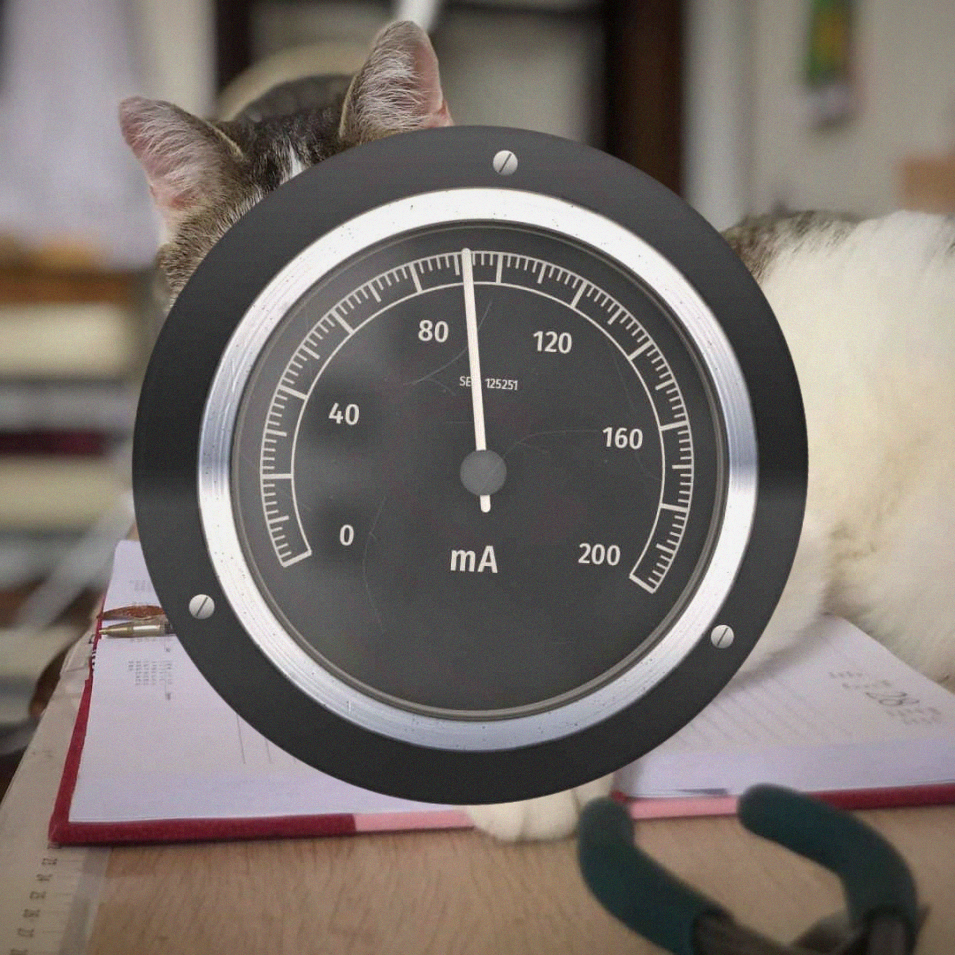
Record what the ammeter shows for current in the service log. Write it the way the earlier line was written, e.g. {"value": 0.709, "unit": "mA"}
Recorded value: {"value": 92, "unit": "mA"}
